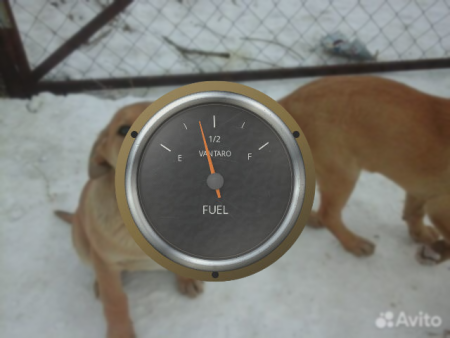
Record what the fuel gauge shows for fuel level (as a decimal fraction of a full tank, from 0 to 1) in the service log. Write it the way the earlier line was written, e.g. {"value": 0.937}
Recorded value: {"value": 0.375}
